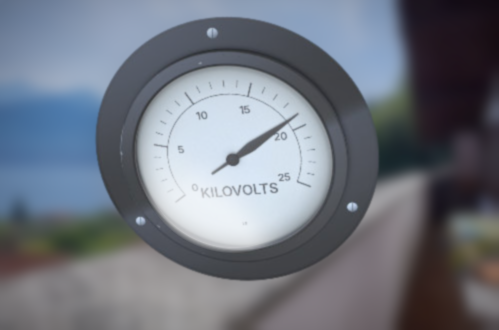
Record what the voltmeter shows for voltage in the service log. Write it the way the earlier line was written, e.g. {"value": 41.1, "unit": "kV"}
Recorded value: {"value": 19, "unit": "kV"}
